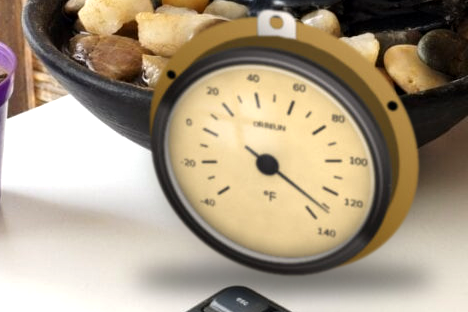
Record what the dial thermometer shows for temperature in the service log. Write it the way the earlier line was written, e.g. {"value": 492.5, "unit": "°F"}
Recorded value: {"value": 130, "unit": "°F"}
